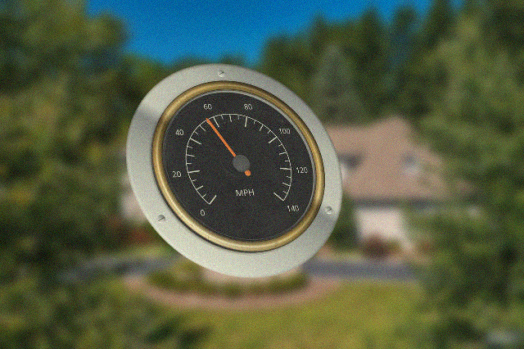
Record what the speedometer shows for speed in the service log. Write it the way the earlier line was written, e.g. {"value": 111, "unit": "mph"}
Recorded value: {"value": 55, "unit": "mph"}
